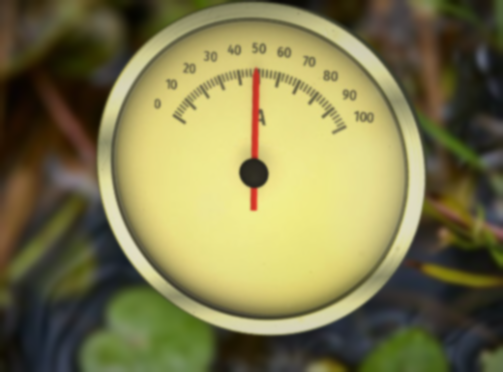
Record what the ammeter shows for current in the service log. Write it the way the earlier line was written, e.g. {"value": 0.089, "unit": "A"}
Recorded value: {"value": 50, "unit": "A"}
